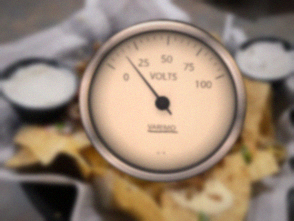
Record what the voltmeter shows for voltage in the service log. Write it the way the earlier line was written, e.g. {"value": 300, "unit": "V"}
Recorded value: {"value": 15, "unit": "V"}
